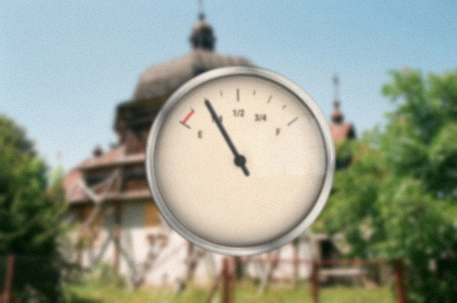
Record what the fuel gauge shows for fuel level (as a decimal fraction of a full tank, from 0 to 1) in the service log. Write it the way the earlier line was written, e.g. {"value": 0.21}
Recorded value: {"value": 0.25}
